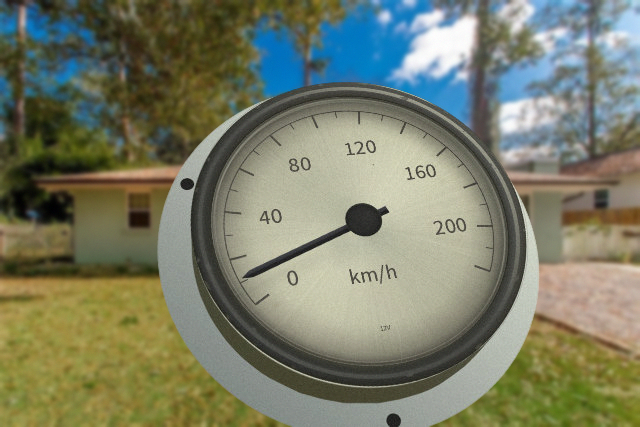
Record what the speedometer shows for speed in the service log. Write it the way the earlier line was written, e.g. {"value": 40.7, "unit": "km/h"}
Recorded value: {"value": 10, "unit": "km/h"}
